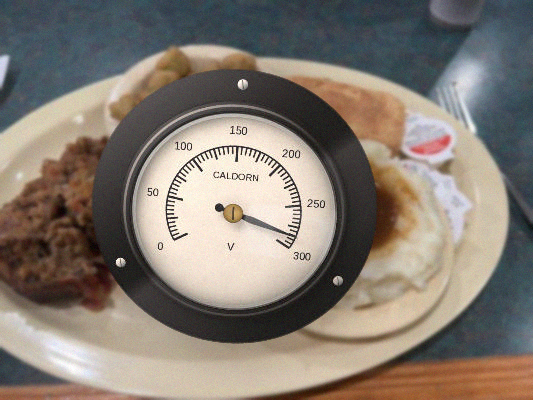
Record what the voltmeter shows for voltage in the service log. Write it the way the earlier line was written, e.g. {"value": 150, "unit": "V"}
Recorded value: {"value": 285, "unit": "V"}
